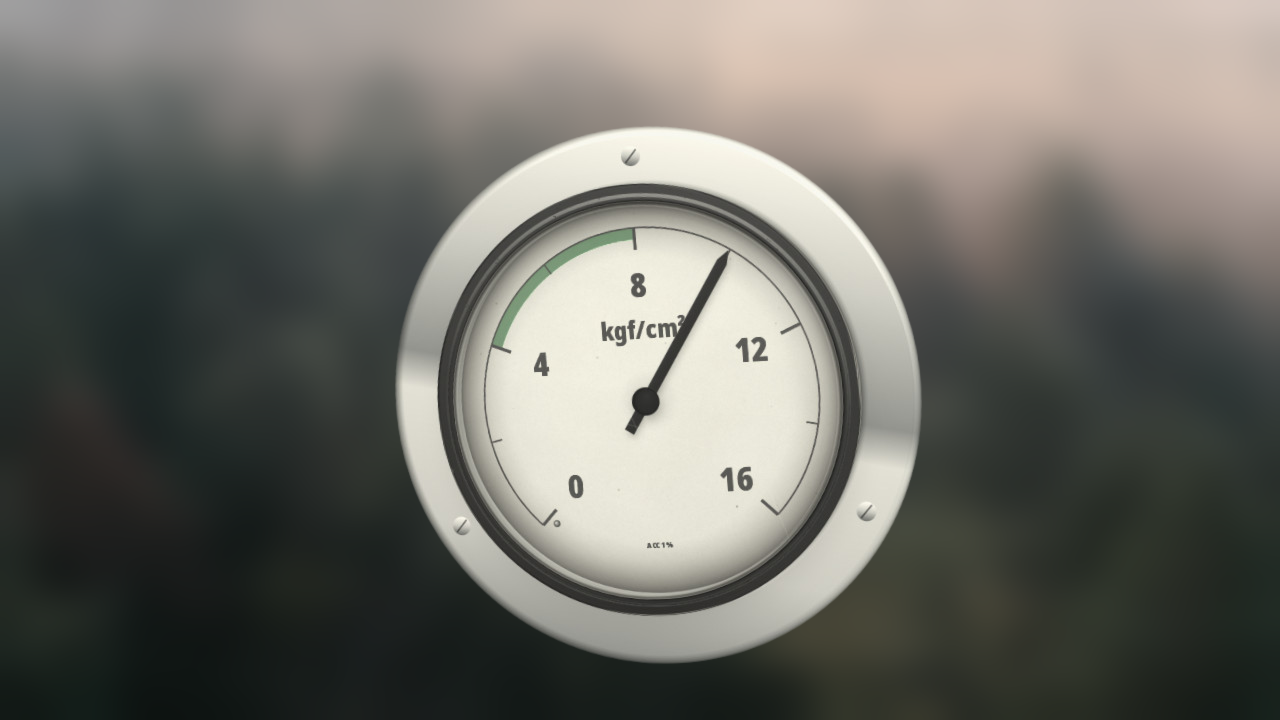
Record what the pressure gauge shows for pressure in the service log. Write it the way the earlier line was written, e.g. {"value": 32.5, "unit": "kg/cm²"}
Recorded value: {"value": 10, "unit": "kg/cm²"}
